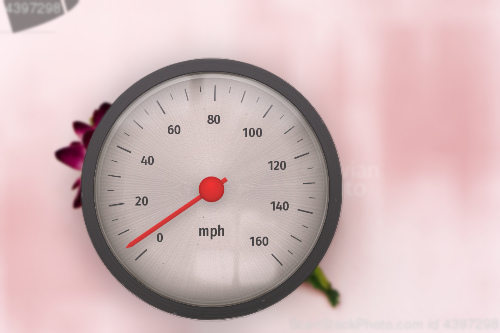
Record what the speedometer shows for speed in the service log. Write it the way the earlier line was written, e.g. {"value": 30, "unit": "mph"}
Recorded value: {"value": 5, "unit": "mph"}
